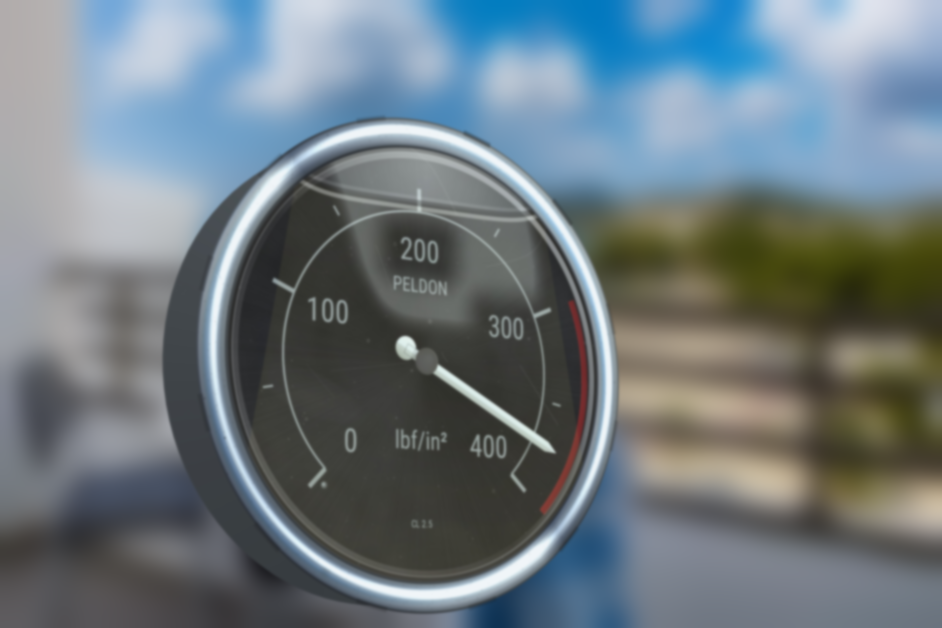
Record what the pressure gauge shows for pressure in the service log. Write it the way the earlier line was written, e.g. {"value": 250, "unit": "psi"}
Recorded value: {"value": 375, "unit": "psi"}
